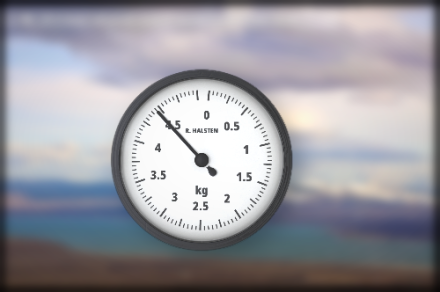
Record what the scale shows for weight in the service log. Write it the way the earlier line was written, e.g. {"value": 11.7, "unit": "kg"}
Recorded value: {"value": 4.45, "unit": "kg"}
